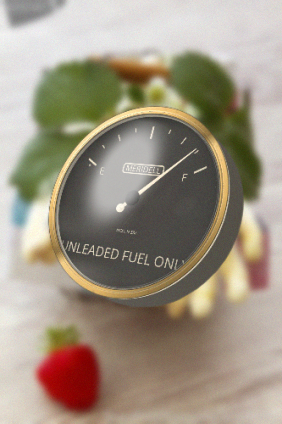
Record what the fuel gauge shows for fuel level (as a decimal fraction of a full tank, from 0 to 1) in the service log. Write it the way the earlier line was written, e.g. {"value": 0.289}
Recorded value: {"value": 0.875}
